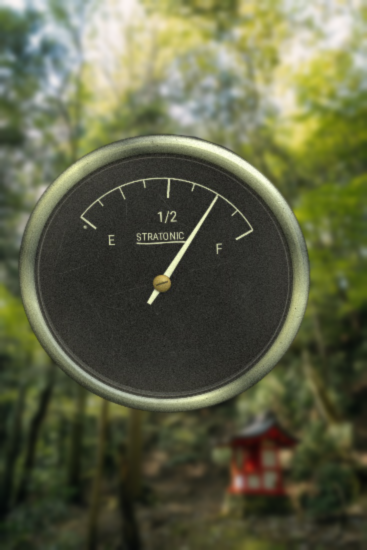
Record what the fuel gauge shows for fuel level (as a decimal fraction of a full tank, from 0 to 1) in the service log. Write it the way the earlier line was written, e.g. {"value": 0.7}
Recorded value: {"value": 0.75}
